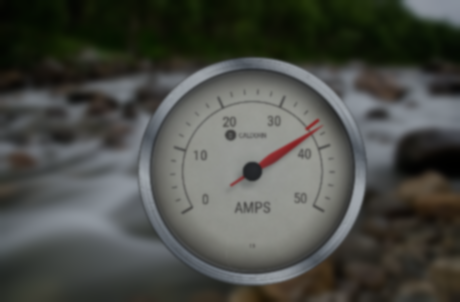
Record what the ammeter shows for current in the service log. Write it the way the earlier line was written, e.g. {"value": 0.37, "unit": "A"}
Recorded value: {"value": 37, "unit": "A"}
